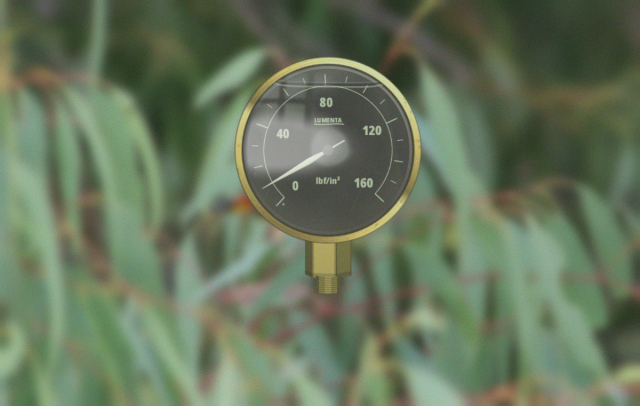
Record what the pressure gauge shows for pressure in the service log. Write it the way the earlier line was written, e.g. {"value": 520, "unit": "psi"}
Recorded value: {"value": 10, "unit": "psi"}
